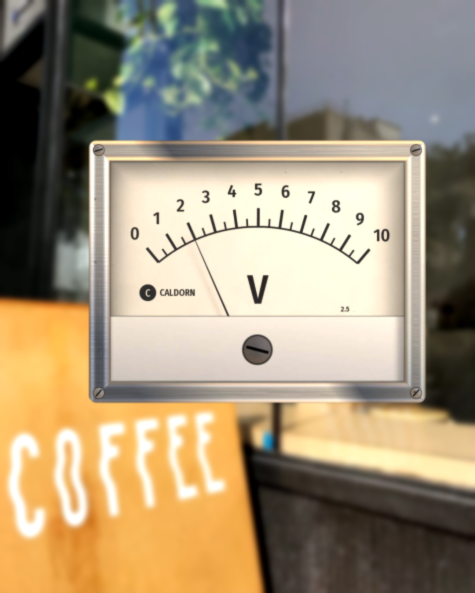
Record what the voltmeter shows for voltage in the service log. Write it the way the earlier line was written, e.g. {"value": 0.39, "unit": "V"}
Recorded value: {"value": 2, "unit": "V"}
